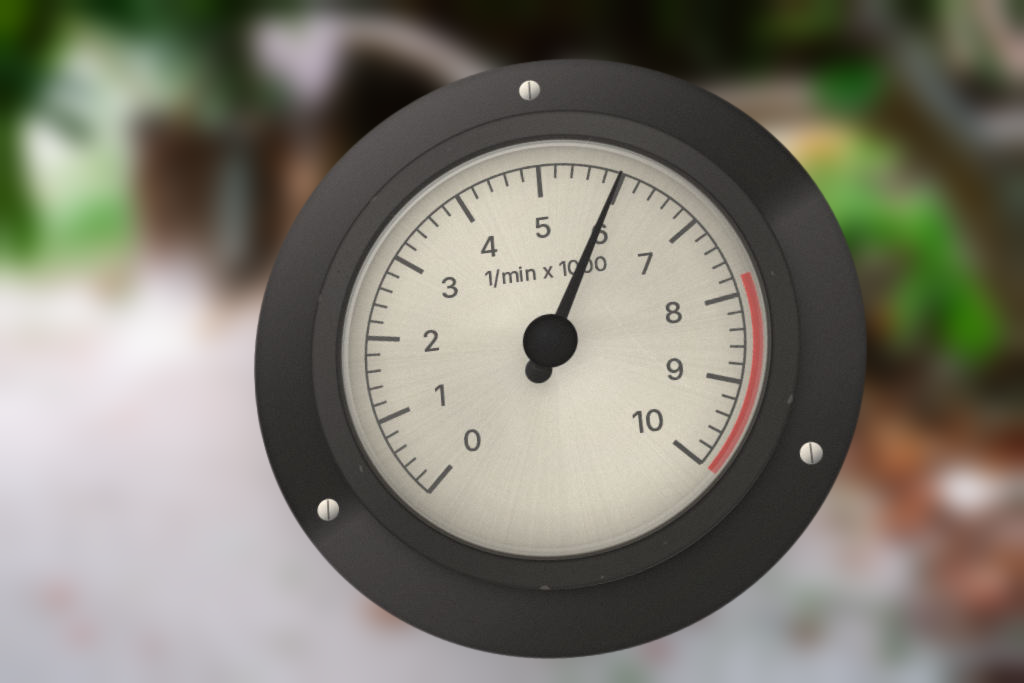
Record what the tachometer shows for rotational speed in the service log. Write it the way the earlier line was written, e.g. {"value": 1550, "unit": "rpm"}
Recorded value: {"value": 6000, "unit": "rpm"}
